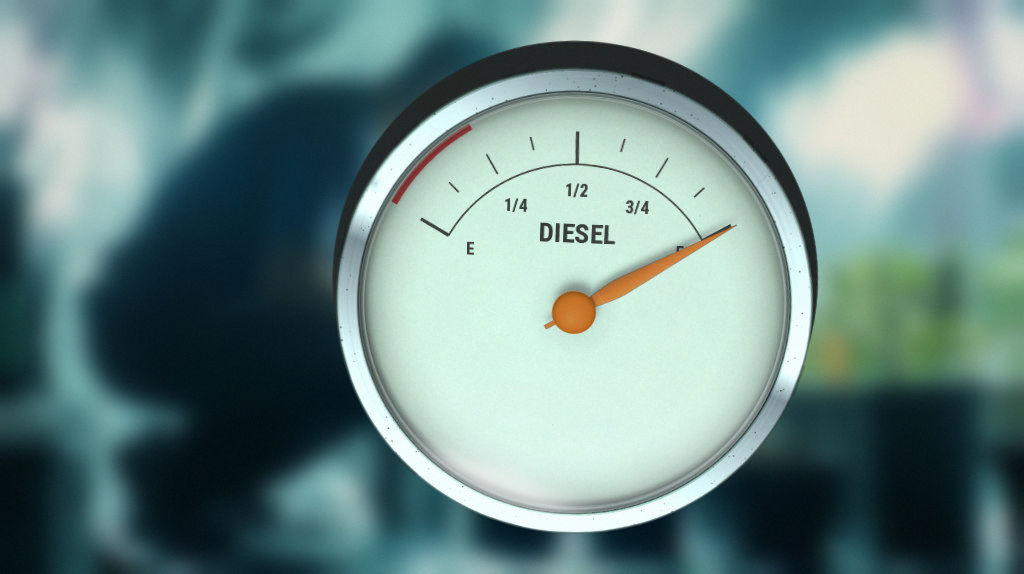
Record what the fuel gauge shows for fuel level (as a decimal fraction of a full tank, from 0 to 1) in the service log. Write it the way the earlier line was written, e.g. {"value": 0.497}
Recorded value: {"value": 1}
